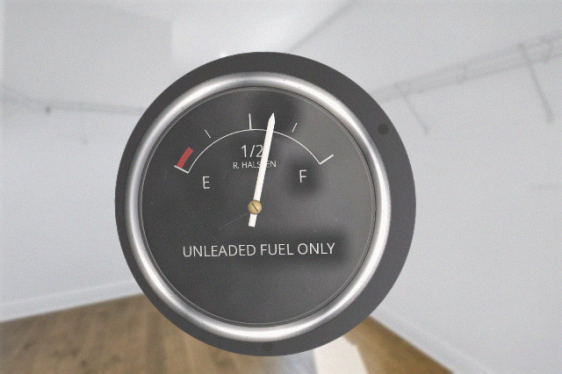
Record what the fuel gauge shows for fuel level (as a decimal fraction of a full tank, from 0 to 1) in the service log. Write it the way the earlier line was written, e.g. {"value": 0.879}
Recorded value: {"value": 0.625}
